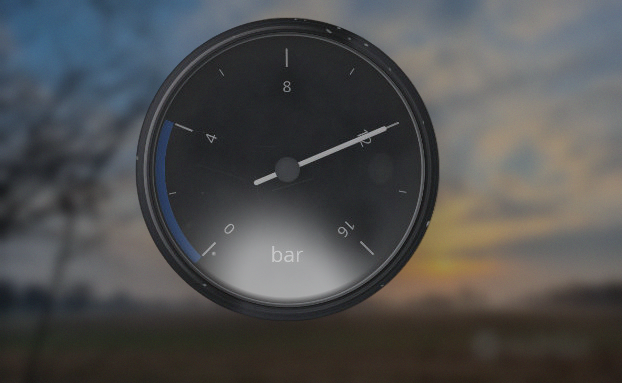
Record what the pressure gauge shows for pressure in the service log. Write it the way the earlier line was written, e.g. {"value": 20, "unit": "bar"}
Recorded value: {"value": 12, "unit": "bar"}
